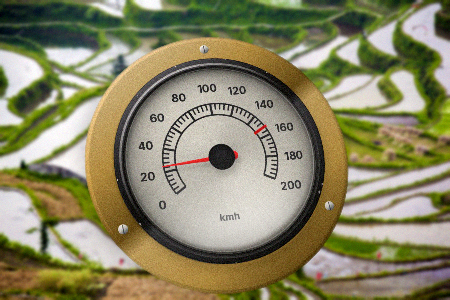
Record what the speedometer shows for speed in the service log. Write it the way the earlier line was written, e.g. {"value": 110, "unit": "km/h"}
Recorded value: {"value": 24, "unit": "km/h"}
